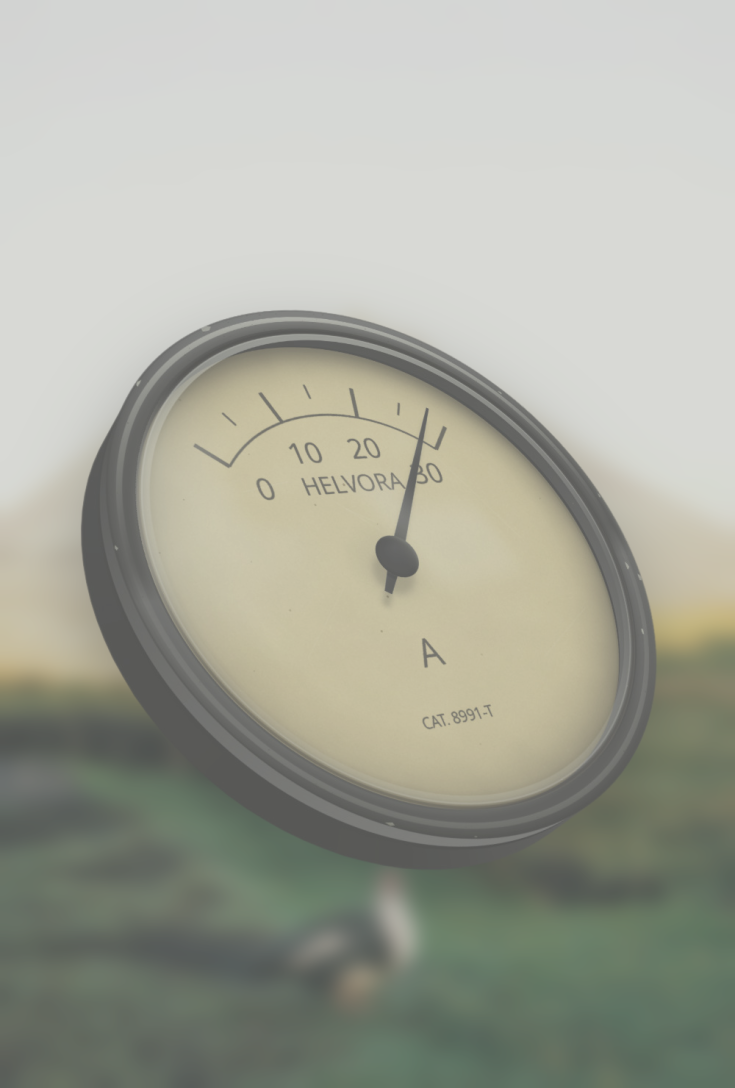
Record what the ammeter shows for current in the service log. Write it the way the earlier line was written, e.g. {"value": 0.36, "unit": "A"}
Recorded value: {"value": 27.5, "unit": "A"}
